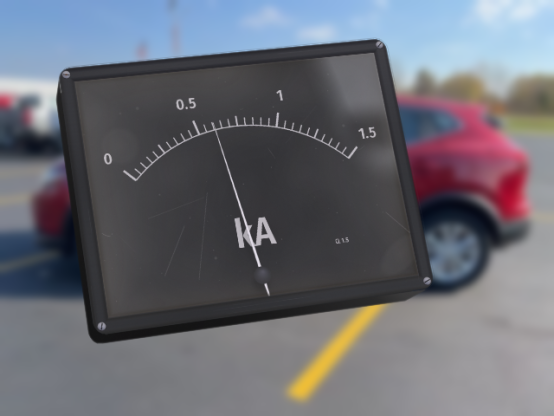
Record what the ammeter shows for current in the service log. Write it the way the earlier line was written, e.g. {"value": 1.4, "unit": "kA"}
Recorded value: {"value": 0.6, "unit": "kA"}
